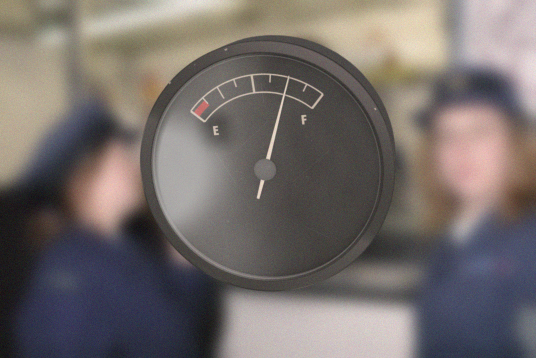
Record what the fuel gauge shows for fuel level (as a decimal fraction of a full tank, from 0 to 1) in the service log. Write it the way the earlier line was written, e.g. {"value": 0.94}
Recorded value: {"value": 0.75}
